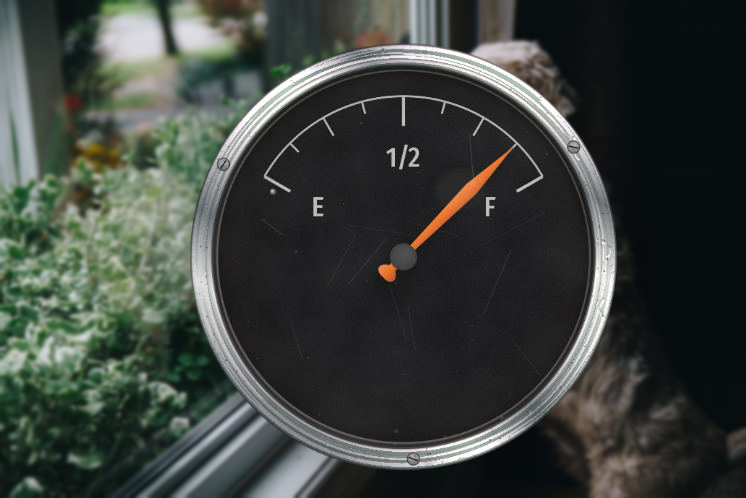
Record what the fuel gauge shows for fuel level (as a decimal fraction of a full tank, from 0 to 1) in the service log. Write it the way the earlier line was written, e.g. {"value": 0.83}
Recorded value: {"value": 0.875}
